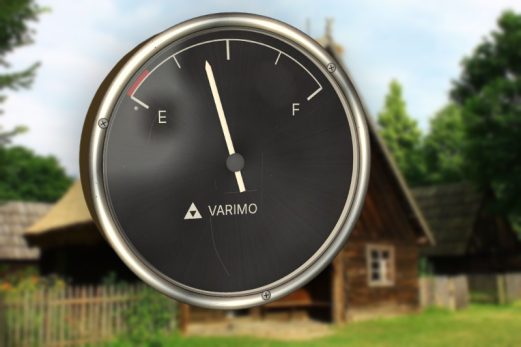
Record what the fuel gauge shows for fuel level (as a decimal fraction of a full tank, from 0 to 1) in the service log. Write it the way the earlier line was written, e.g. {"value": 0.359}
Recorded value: {"value": 0.375}
